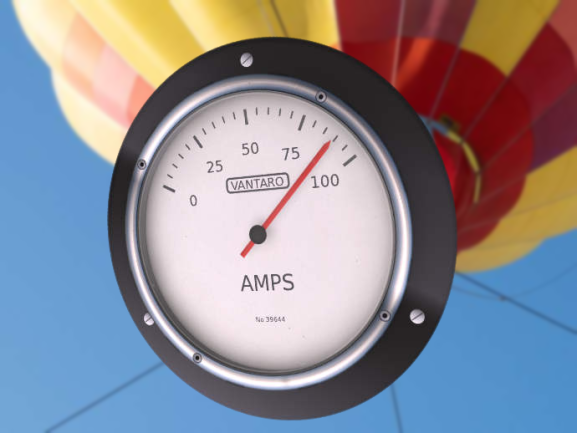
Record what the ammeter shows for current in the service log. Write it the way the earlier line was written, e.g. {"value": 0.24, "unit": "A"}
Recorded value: {"value": 90, "unit": "A"}
